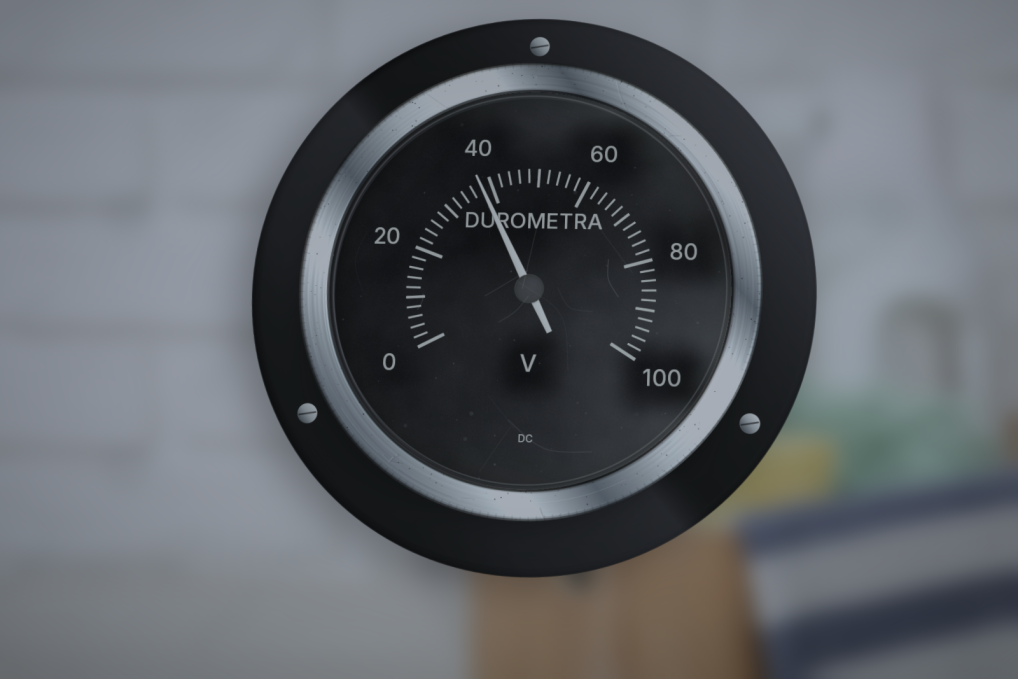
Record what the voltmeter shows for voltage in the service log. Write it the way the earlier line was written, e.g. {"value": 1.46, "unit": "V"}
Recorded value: {"value": 38, "unit": "V"}
